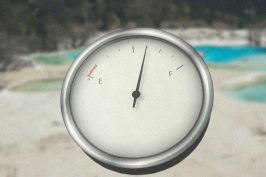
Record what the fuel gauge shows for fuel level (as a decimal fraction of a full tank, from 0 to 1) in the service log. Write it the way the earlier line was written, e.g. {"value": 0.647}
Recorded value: {"value": 0.625}
